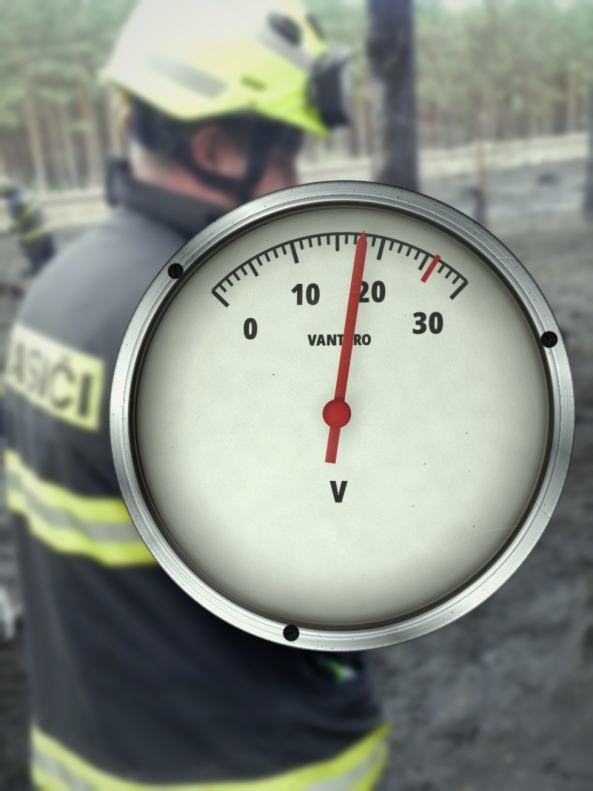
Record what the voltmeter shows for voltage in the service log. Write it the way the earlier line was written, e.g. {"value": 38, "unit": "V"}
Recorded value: {"value": 18, "unit": "V"}
